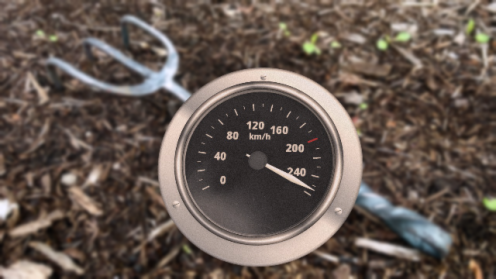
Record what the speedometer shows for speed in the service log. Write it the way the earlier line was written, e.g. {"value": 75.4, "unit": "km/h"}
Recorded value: {"value": 255, "unit": "km/h"}
